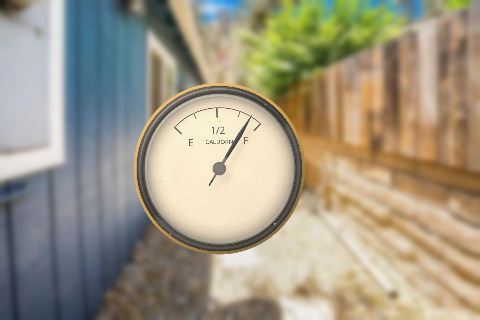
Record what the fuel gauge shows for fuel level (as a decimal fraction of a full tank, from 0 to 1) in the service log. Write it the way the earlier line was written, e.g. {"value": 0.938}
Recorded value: {"value": 0.875}
